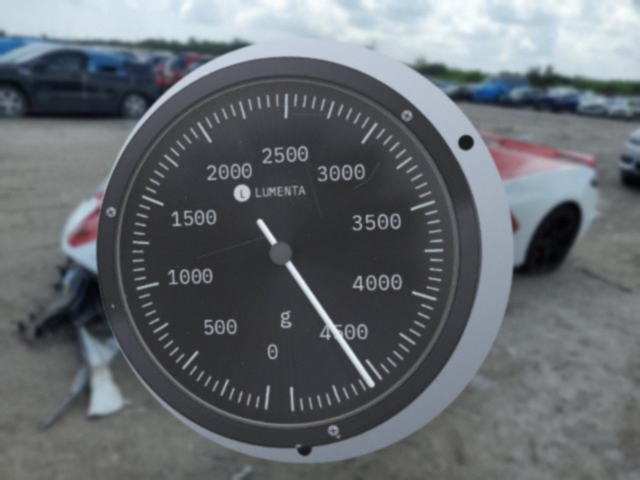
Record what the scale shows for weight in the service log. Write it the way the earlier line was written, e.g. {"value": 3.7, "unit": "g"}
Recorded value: {"value": 4550, "unit": "g"}
